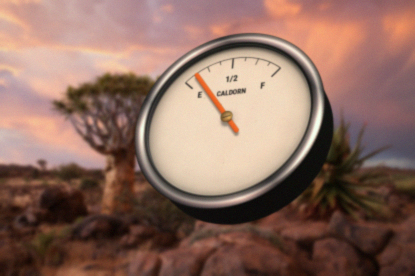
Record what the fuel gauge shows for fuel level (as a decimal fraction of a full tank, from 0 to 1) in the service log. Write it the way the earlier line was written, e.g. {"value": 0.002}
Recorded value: {"value": 0.125}
